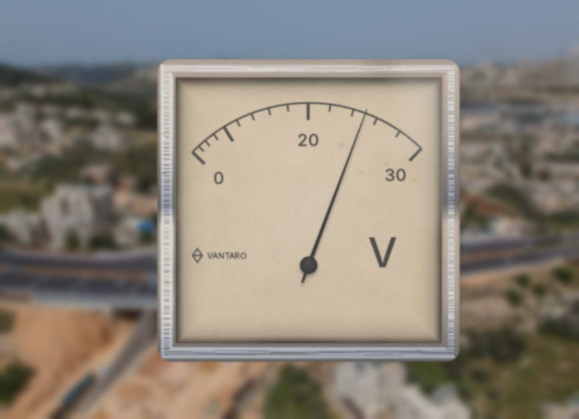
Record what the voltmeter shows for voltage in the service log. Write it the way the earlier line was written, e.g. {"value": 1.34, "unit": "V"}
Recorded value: {"value": 25, "unit": "V"}
